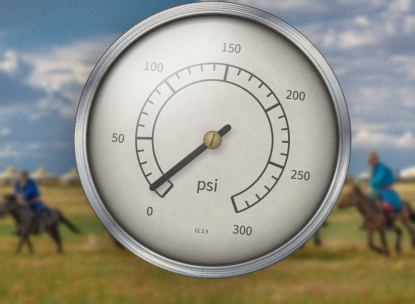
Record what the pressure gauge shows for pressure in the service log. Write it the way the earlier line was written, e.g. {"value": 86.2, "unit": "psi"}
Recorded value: {"value": 10, "unit": "psi"}
